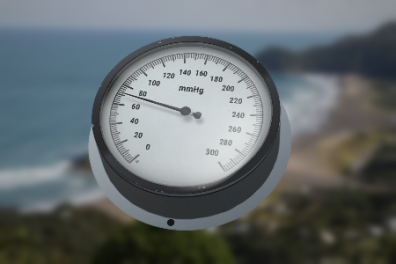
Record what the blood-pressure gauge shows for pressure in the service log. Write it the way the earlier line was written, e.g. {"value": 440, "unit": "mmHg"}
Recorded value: {"value": 70, "unit": "mmHg"}
